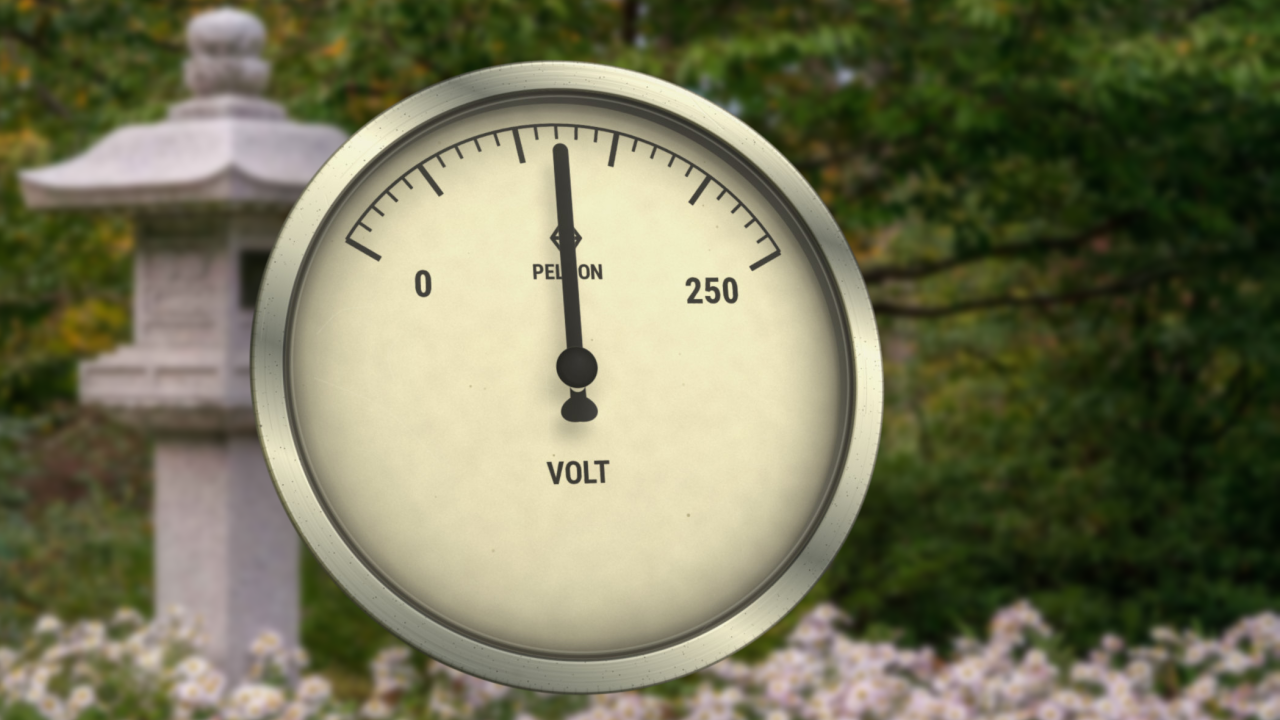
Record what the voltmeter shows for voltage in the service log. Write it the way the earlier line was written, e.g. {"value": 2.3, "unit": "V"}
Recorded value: {"value": 120, "unit": "V"}
